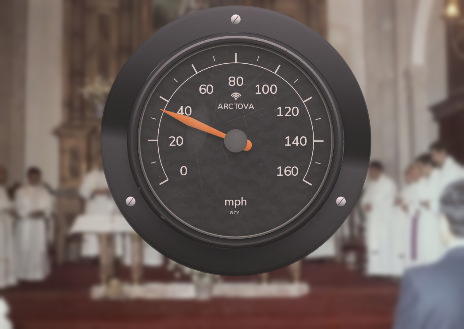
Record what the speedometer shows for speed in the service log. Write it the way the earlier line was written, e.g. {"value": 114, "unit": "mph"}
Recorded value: {"value": 35, "unit": "mph"}
